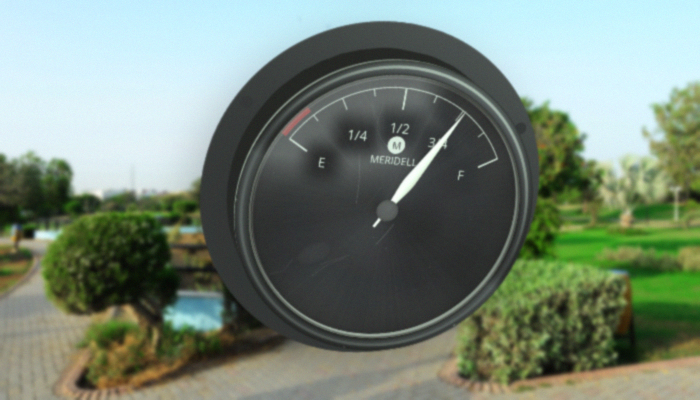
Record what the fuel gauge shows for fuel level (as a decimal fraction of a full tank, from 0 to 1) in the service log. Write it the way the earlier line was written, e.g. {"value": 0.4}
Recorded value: {"value": 0.75}
